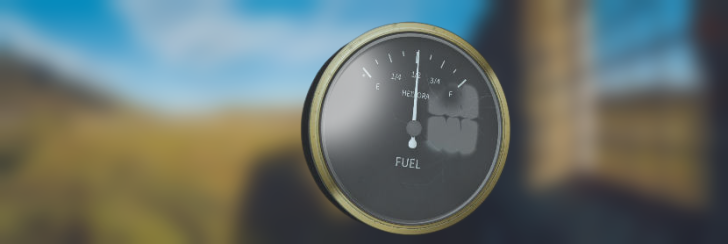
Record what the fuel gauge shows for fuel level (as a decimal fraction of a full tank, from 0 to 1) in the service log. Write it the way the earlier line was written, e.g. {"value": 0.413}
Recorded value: {"value": 0.5}
